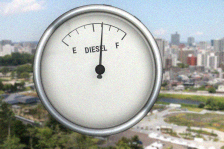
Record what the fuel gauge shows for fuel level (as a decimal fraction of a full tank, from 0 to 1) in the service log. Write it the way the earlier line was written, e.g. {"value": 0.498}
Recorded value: {"value": 0.625}
